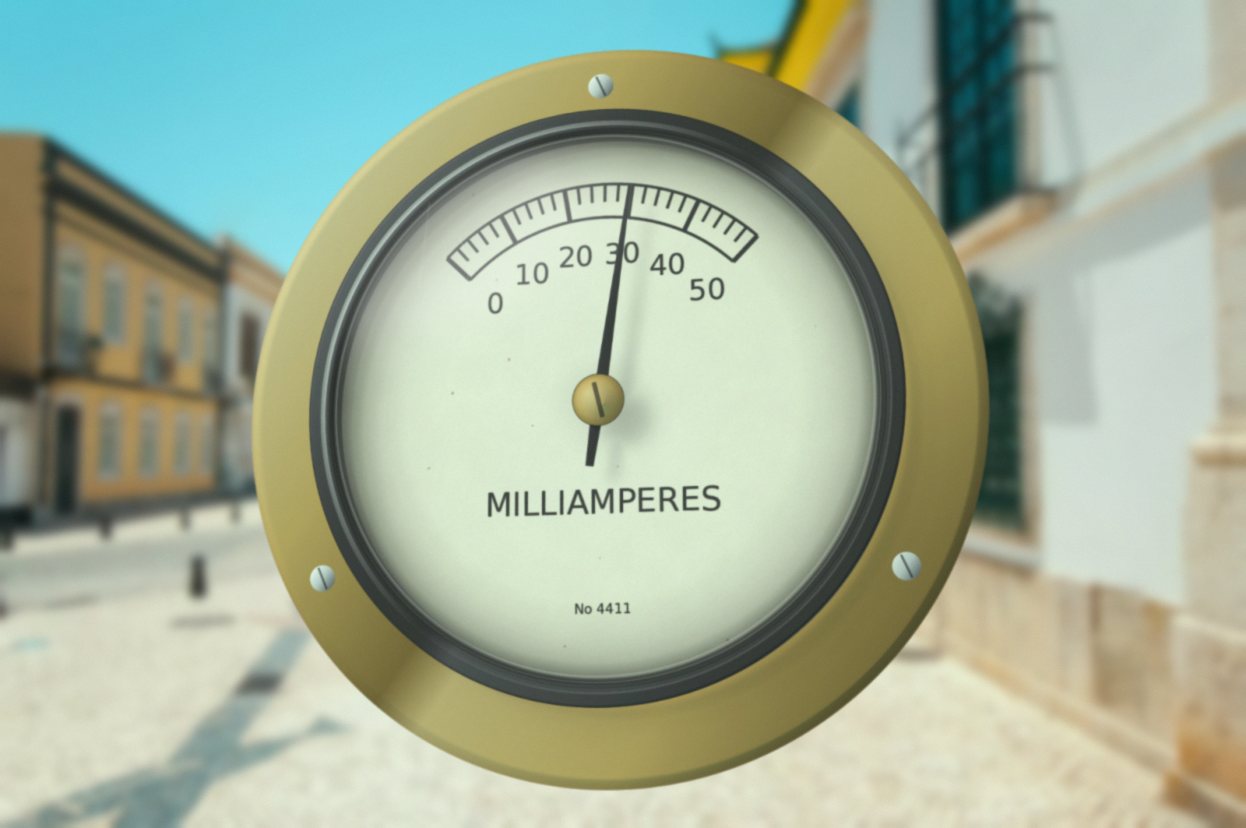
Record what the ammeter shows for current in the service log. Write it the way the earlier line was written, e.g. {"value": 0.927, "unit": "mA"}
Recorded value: {"value": 30, "unit": "mA"}
